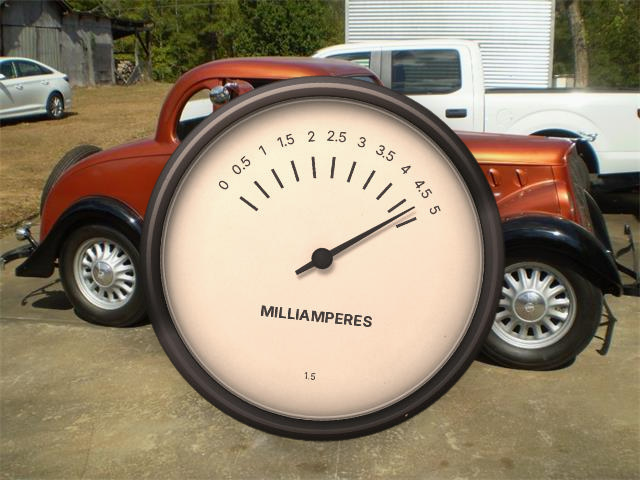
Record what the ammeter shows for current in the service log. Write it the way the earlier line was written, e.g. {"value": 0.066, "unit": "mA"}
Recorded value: {"value": 4.75, "unit": "mA"}
